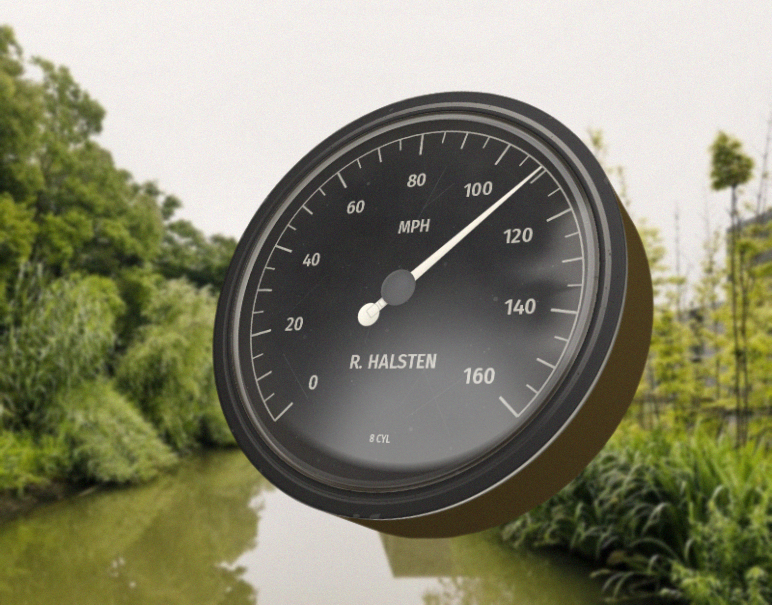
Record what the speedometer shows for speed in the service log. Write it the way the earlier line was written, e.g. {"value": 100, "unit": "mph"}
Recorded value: {"value": 110, "unit": "mph"}
